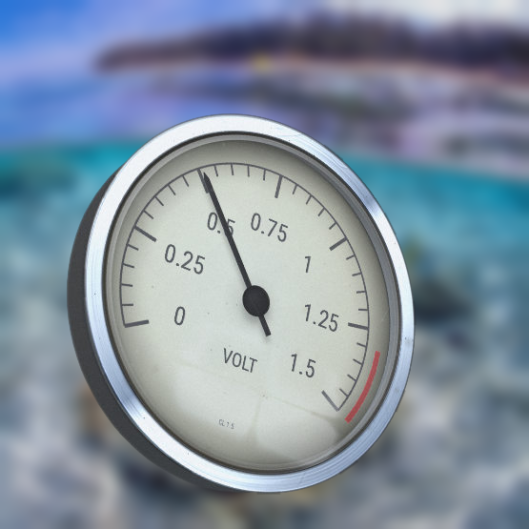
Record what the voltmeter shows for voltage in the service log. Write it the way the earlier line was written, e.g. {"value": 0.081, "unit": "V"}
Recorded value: {"value": 0.5, "unit": "V"}
